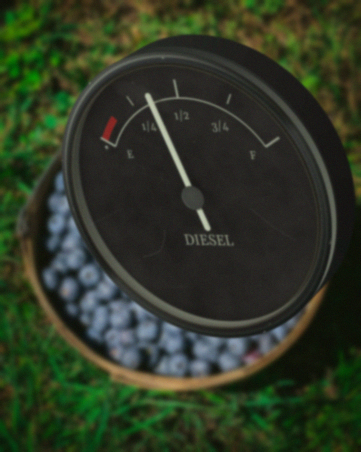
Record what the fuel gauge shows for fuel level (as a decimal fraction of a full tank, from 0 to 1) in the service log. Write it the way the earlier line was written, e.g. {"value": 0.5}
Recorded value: {"value": 0.375}
